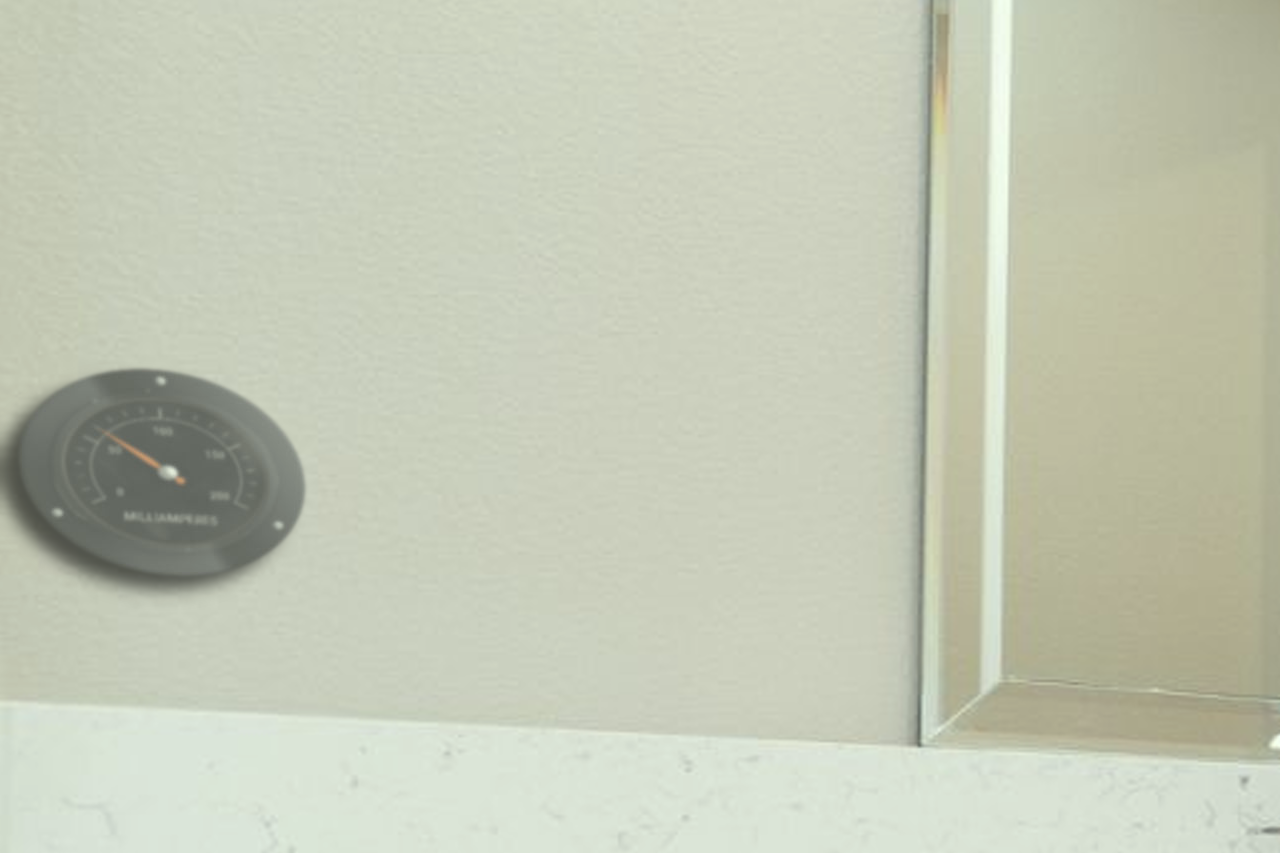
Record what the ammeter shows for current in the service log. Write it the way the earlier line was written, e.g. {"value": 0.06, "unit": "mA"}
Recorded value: {"value": 60, "unit": "mA"}
